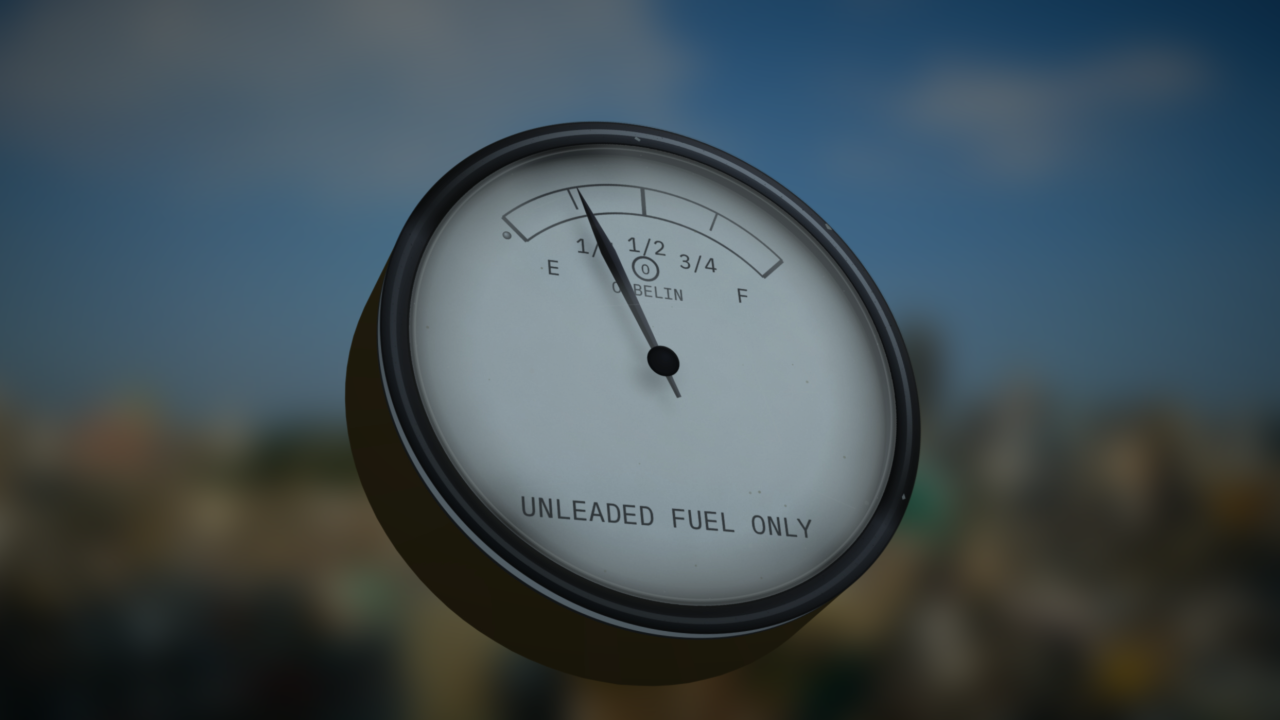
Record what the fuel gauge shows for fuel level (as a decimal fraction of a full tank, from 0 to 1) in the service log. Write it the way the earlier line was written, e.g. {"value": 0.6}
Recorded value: {"value": 0.25}
